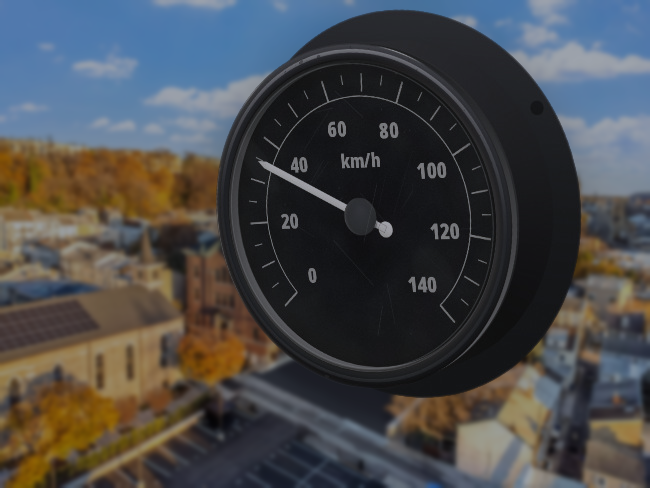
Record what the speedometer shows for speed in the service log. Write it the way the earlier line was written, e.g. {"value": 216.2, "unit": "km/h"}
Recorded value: {"value": 35, "unit": "km/h"}
